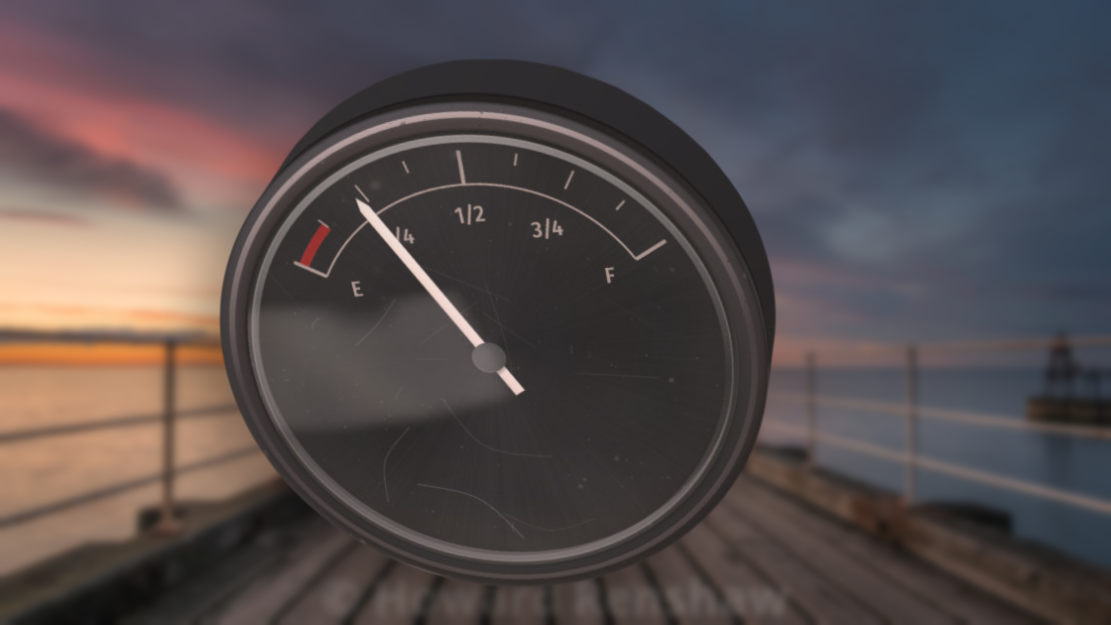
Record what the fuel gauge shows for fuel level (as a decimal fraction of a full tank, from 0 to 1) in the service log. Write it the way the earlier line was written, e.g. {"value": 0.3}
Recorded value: {"value": 0.25}
